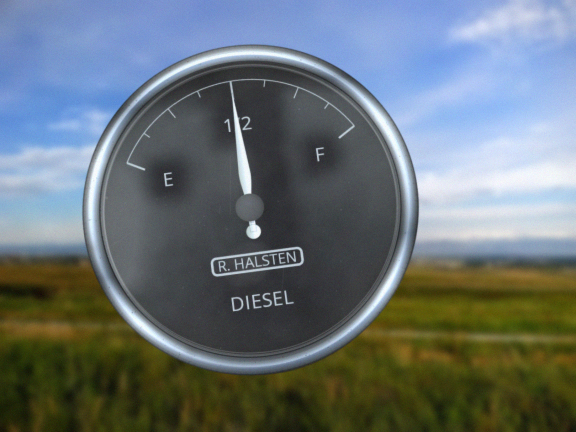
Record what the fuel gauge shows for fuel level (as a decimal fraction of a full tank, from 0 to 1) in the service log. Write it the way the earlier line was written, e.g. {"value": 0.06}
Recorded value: {"value": 0.5}
